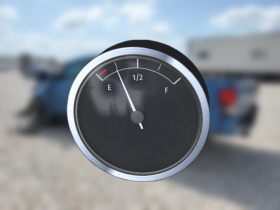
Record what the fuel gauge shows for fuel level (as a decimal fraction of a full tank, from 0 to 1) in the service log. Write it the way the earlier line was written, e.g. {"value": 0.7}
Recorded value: {"value": 0.25}
